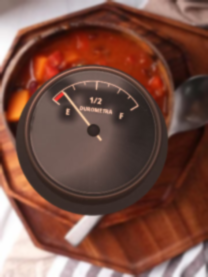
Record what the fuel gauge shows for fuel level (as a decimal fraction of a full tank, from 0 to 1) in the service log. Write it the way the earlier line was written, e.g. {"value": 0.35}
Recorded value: {"value": 0.125}
